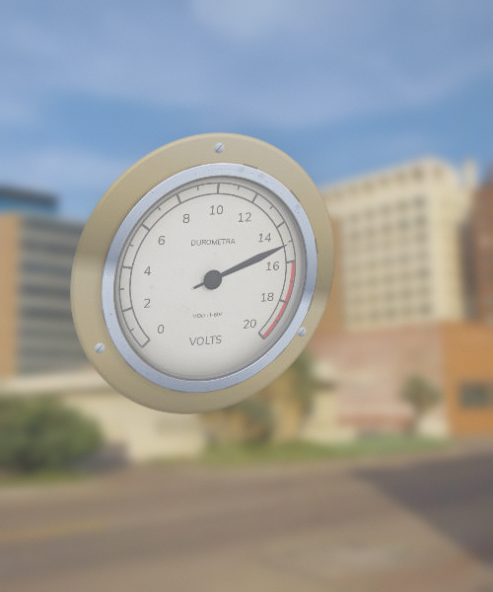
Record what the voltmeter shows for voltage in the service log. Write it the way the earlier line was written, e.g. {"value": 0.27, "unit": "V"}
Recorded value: {"value": 15, "unit": "V"}
